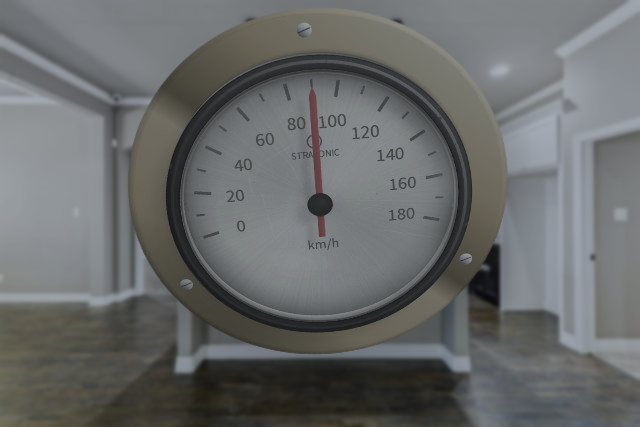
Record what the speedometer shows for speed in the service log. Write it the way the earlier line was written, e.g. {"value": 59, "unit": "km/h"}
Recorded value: {"value": 90, "unit": "km/h"}
